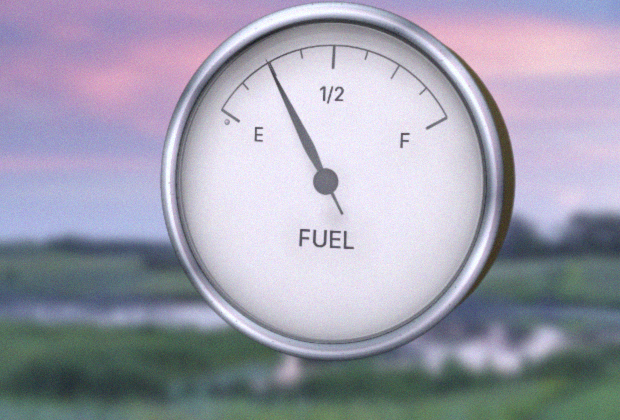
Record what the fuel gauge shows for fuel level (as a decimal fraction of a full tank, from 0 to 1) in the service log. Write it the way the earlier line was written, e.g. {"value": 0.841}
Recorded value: {"value": 0.25}
